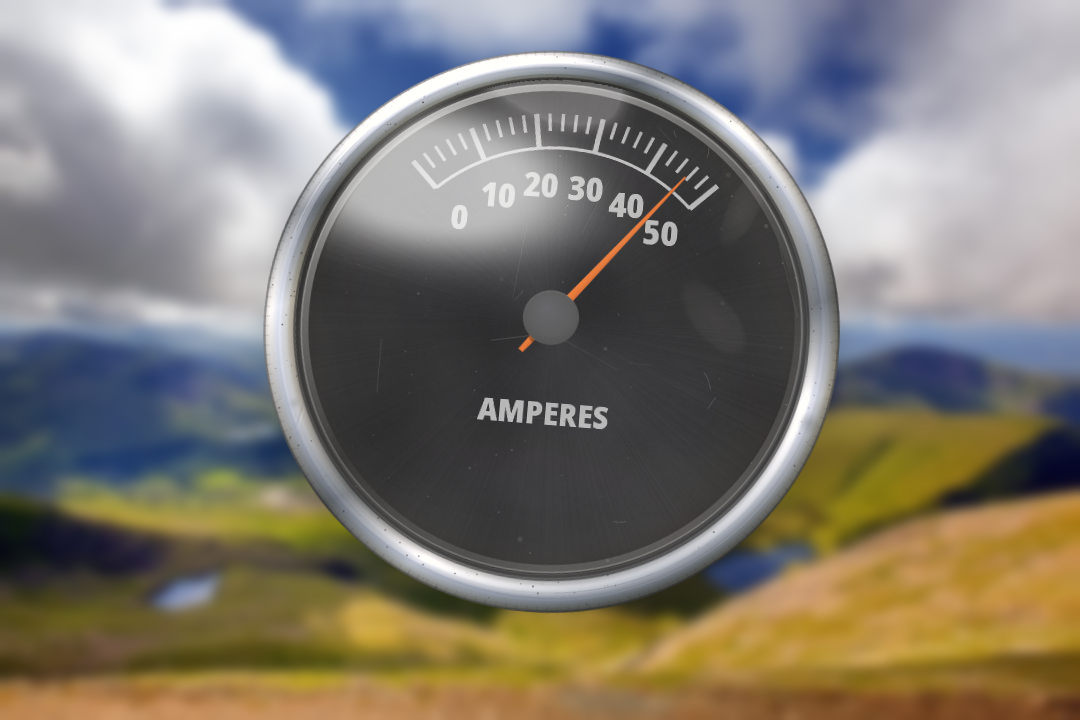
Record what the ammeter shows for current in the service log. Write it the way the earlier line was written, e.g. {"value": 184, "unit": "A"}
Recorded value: {"value": 46, "unit": "A"}
